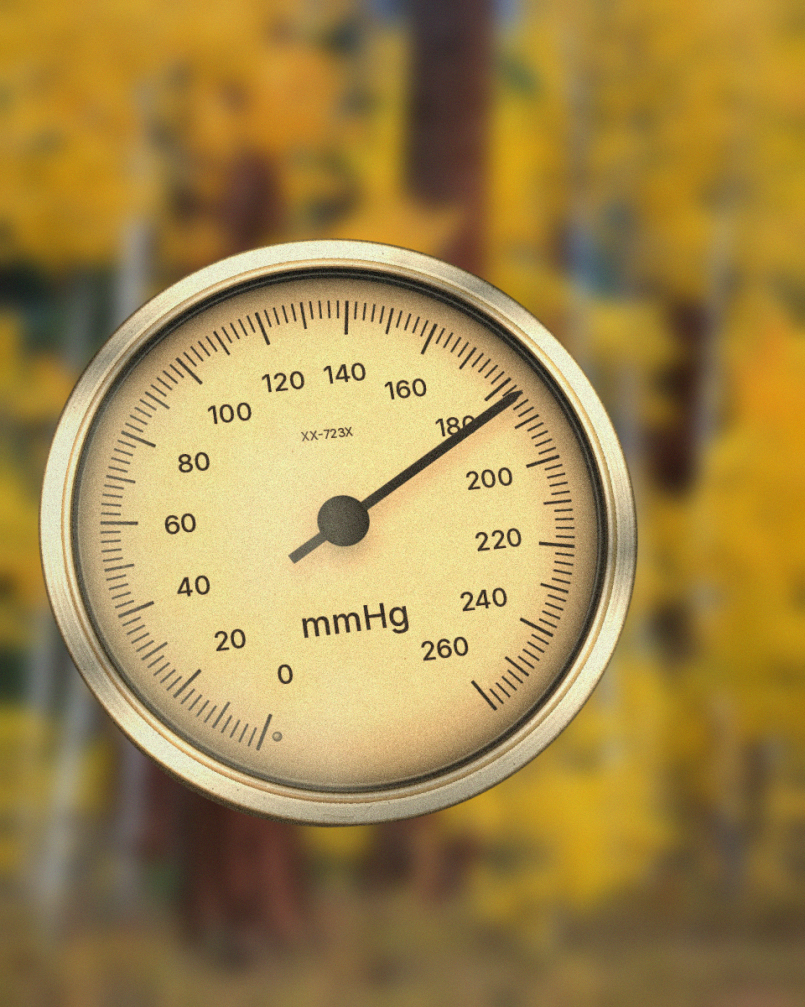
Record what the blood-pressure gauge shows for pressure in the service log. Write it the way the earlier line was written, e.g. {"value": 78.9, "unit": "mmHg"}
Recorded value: {"value": 184, "unit": "mmHg"}
